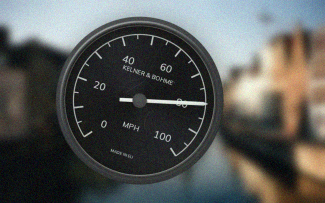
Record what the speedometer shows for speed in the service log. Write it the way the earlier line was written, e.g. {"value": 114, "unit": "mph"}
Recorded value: {"value": 80, "unit": "mph"}
